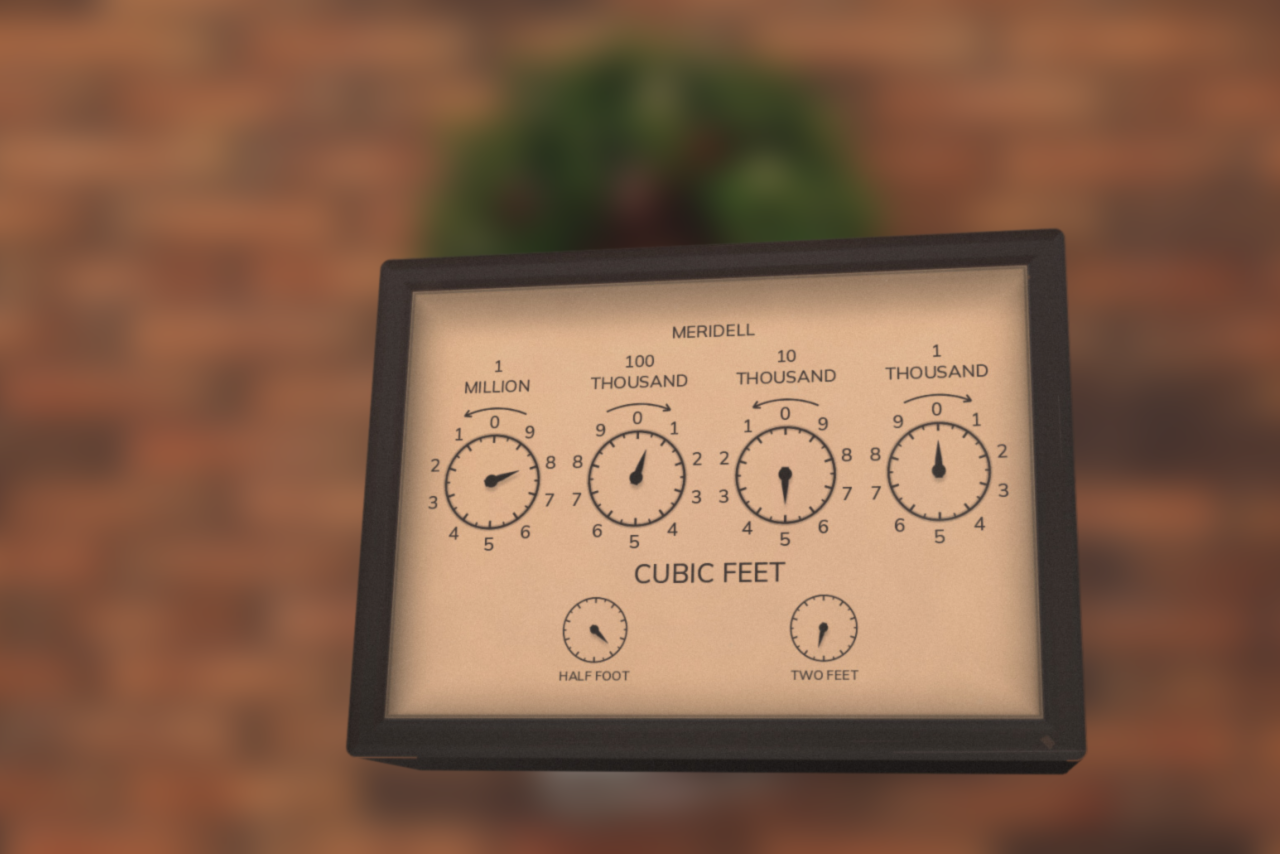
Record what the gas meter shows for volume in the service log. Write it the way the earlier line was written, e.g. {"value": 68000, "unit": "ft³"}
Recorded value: {"value": 805000, "unit": "ft³"}
